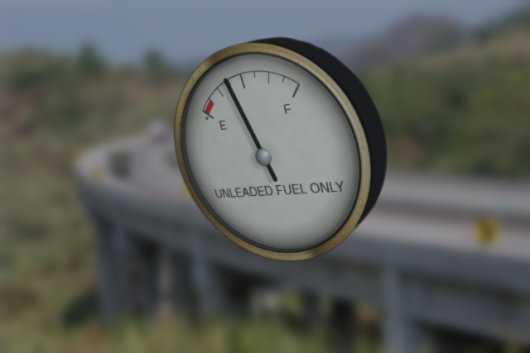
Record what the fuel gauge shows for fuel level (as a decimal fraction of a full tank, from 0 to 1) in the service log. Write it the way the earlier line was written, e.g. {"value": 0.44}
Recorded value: {"value": 0.375}
